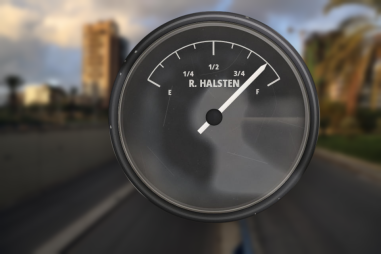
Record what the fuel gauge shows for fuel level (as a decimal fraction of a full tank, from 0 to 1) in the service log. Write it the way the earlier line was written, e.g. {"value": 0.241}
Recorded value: {"value": 0.875}
